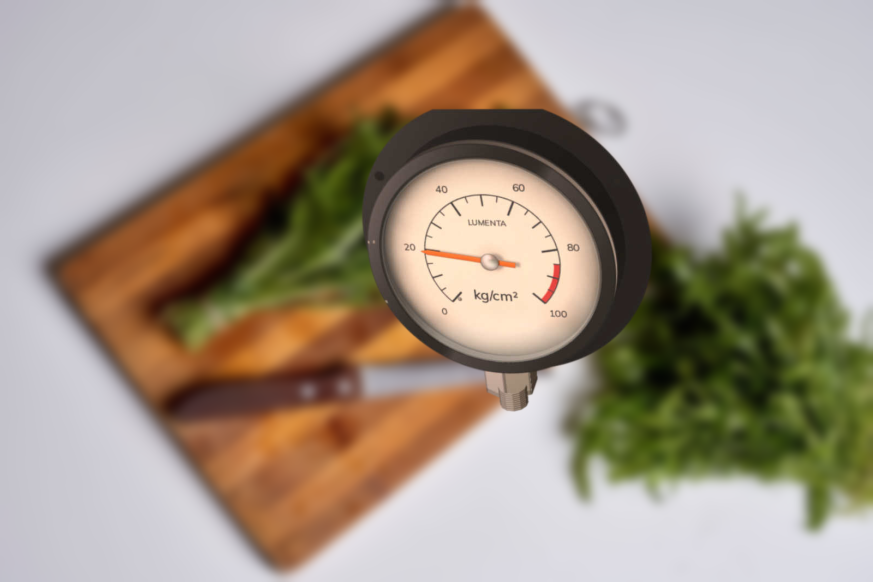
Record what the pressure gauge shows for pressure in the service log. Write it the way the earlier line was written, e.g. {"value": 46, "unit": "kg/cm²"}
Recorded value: {"value": 20, "unit": "kg/cm²"}
